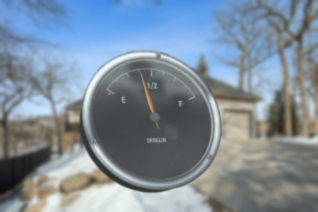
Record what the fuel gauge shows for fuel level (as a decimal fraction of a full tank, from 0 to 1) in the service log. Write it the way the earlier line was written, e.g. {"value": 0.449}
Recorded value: {"value": 0.375}
